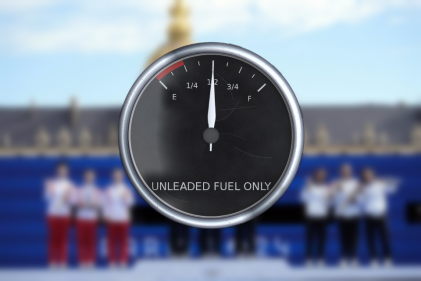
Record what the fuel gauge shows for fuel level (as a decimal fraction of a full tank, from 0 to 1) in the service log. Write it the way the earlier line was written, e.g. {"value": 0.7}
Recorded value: {"value": 0.5}
